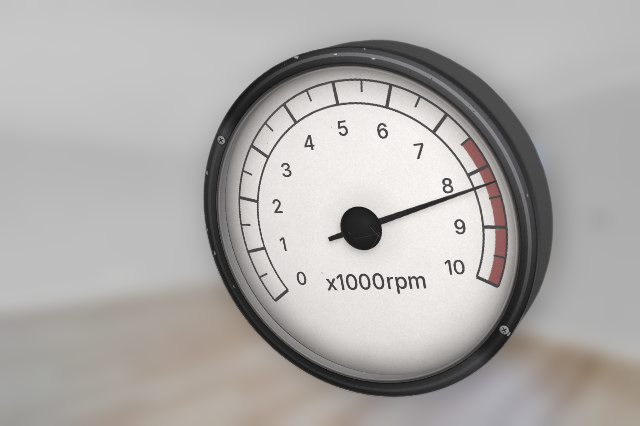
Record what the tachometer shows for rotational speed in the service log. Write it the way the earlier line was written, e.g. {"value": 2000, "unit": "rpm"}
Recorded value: {"value": 8250, "unit": "rpm"}
